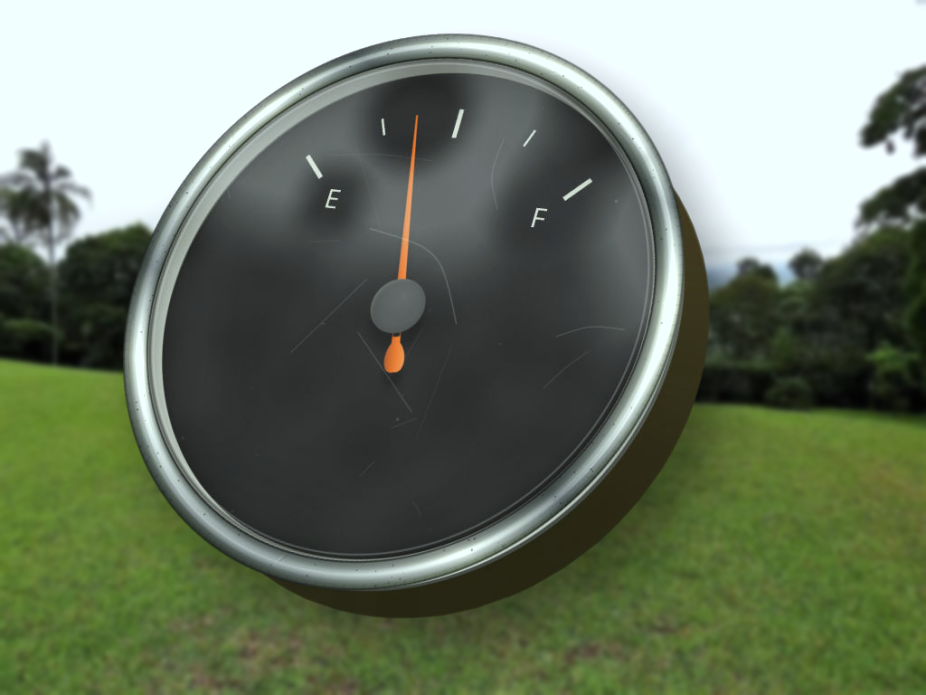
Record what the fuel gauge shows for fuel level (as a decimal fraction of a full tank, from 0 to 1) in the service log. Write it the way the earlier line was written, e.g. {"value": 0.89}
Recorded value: {"value": 0.375}
